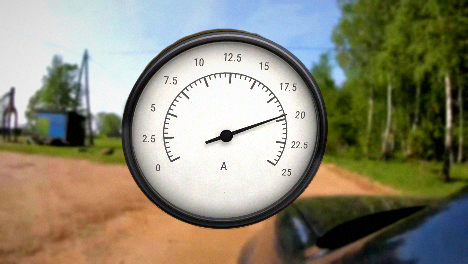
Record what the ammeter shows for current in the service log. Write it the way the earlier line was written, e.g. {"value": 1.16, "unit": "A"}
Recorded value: {"value": 19.5, "unit": "A"}
